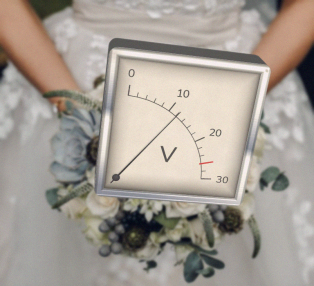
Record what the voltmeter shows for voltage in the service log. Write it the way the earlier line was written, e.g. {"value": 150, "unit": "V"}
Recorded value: {"value": 12, "unit": "V"}
